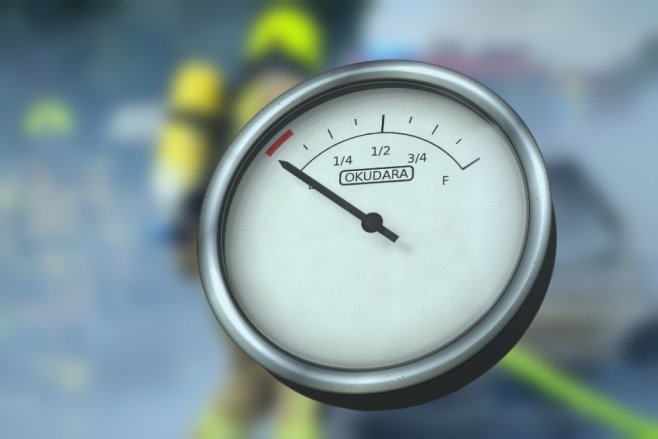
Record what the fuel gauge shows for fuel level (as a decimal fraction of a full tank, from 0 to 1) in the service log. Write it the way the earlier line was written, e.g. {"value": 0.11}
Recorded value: {"value": 0}
